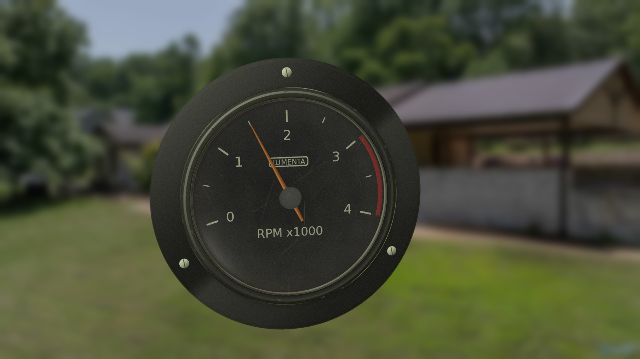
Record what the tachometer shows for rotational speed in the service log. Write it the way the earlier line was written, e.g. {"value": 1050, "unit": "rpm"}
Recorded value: {"value": 1500, "unit": "rpm"}
